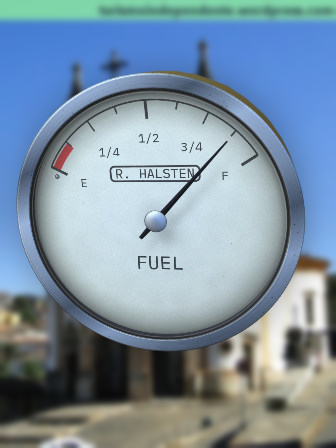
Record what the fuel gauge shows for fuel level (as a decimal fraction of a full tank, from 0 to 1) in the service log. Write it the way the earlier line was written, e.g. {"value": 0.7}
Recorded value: {"value": 0.875}
